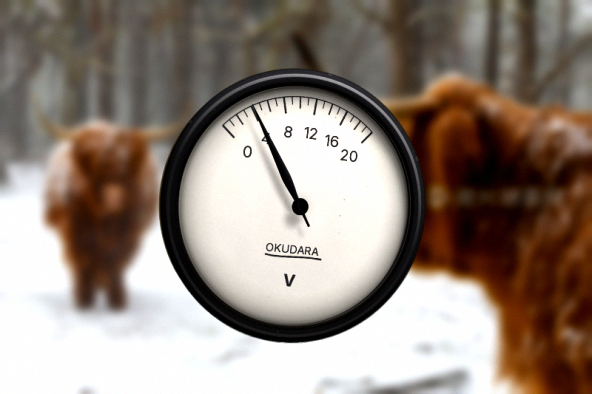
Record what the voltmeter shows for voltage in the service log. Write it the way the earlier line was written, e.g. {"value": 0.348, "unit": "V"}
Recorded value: {"value": 4, "unit": "V"}
